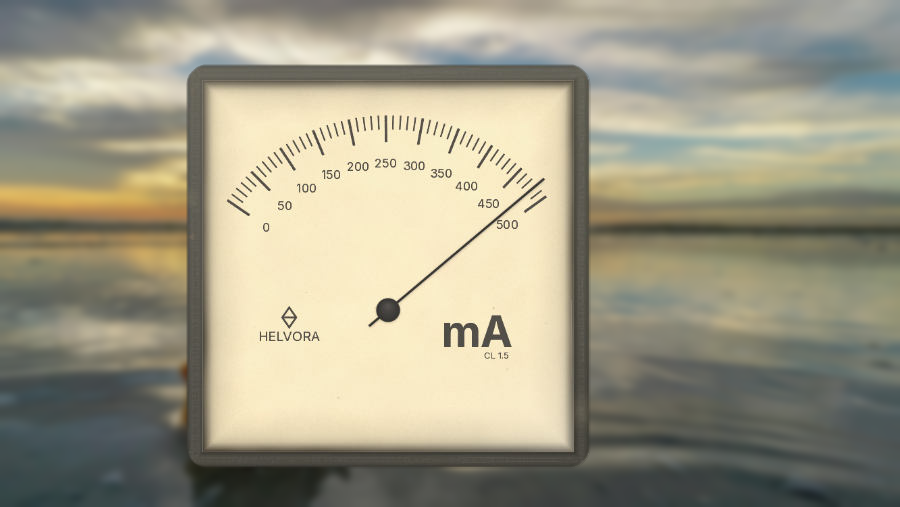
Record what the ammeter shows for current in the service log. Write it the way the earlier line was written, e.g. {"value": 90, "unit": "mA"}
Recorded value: {"value": 480, "unit": "mA"}
